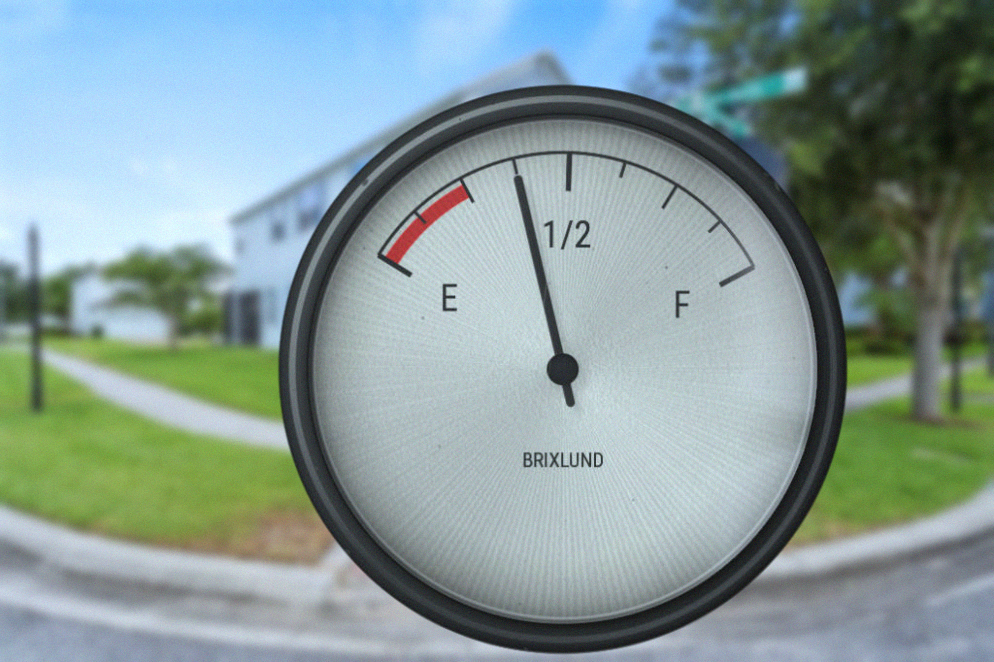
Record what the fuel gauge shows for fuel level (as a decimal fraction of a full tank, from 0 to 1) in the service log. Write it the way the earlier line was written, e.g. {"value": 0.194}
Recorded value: {"value": 0.375}
